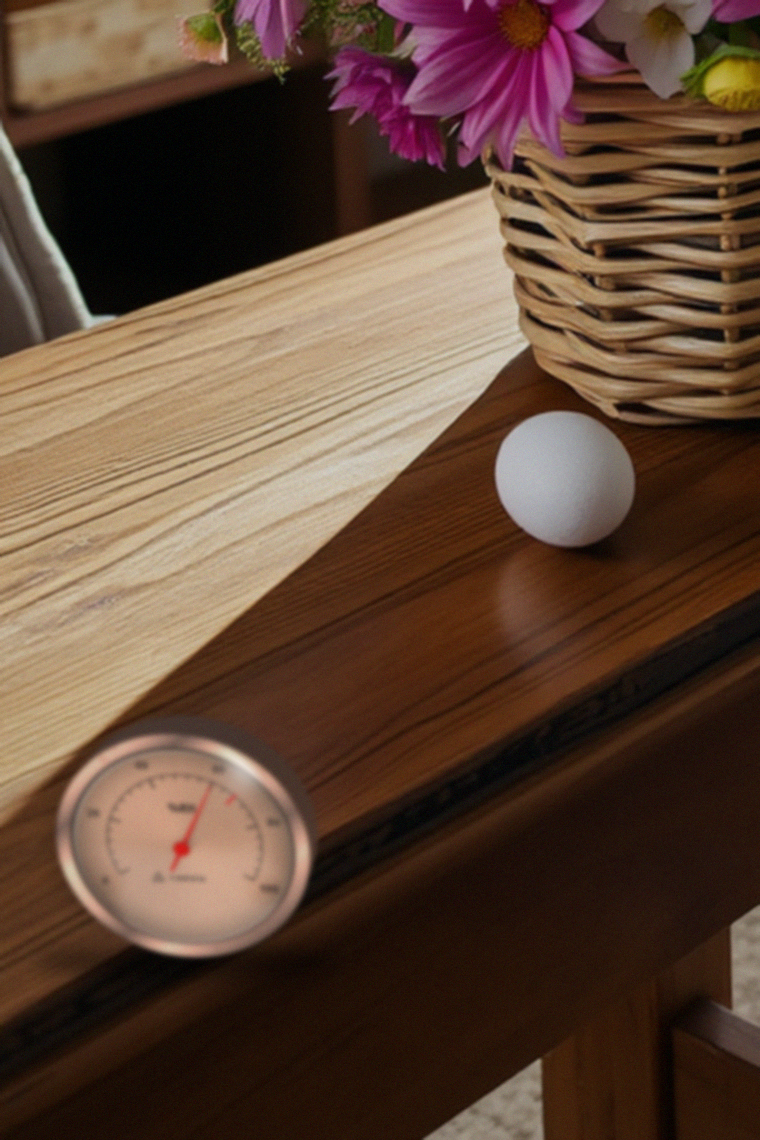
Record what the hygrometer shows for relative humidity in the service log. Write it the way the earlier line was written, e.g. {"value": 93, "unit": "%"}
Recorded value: {"value": 60, "unit": "%"}
